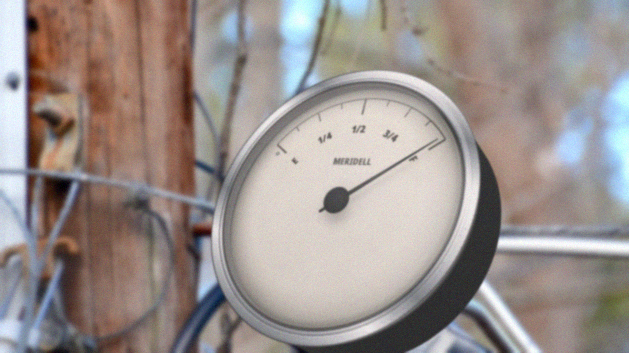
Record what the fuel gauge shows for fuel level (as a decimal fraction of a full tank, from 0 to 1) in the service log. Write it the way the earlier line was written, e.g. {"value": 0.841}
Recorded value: {"value": 1}
